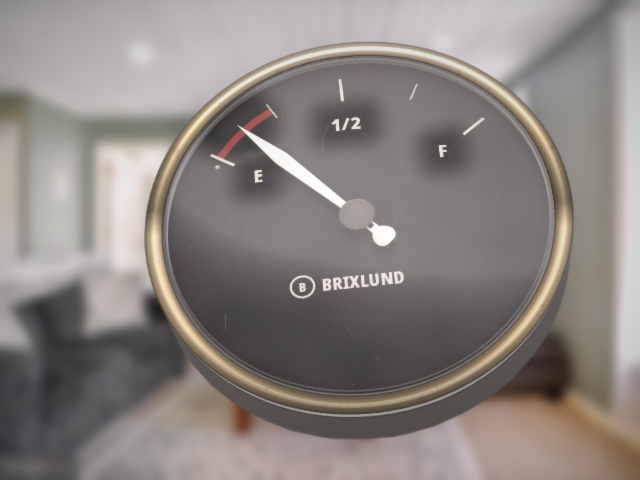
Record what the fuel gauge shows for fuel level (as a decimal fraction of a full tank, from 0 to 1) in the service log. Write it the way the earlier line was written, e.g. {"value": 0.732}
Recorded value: {"value": 0.125}
